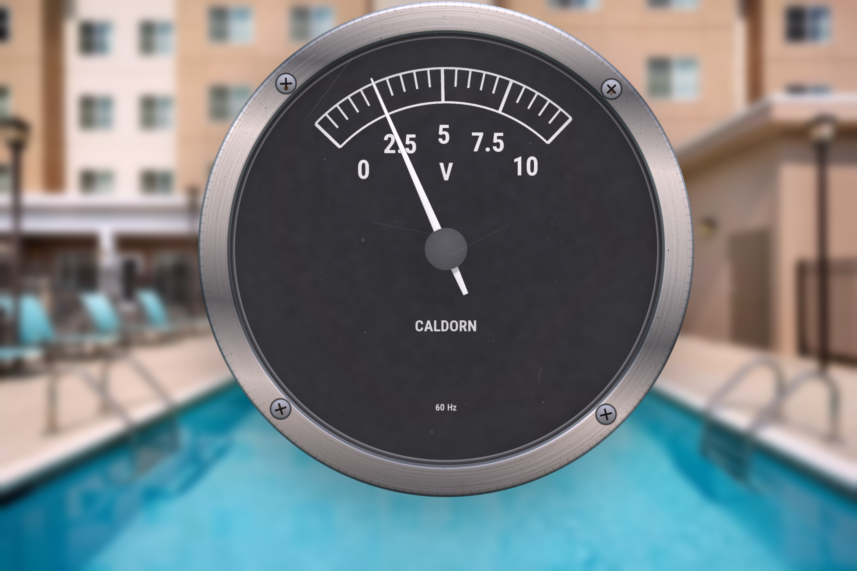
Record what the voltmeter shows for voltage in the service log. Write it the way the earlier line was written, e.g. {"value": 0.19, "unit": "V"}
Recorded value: {"value": 2.5, "unit": "V"}
